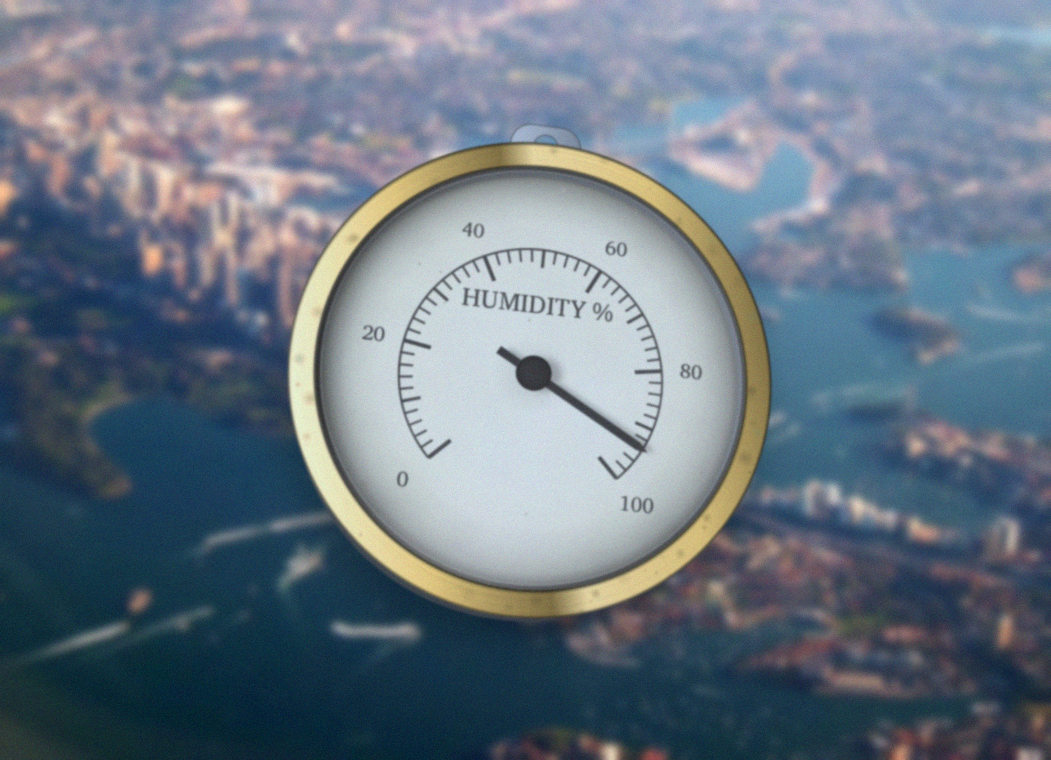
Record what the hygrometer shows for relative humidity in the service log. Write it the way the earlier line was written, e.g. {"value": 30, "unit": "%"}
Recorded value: {"value": 94, "unit": "%"}
